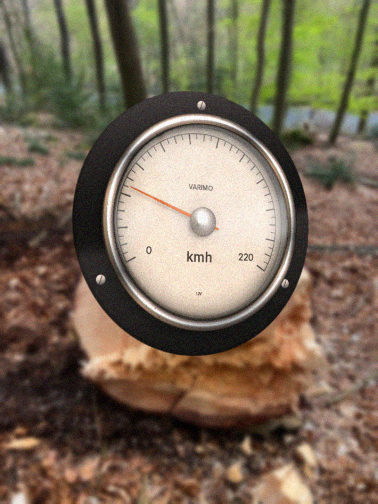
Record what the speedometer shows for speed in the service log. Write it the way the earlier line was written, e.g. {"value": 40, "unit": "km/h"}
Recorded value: {"value": 45, "unit": "km/h"}
